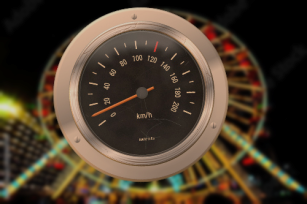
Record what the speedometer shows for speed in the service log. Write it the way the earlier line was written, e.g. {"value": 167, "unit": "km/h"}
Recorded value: {"value": 10, "unit": "km/h"}
